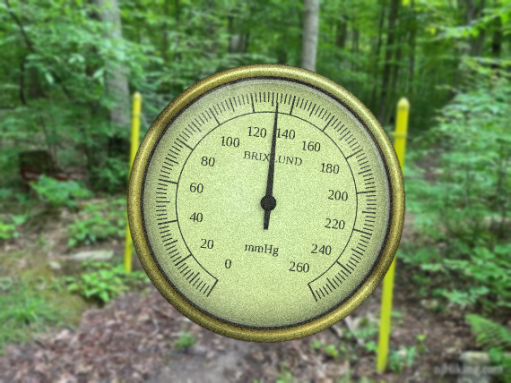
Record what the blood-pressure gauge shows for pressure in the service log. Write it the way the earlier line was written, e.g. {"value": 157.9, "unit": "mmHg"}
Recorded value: {"value": 132, "unit": "mmHg"}
